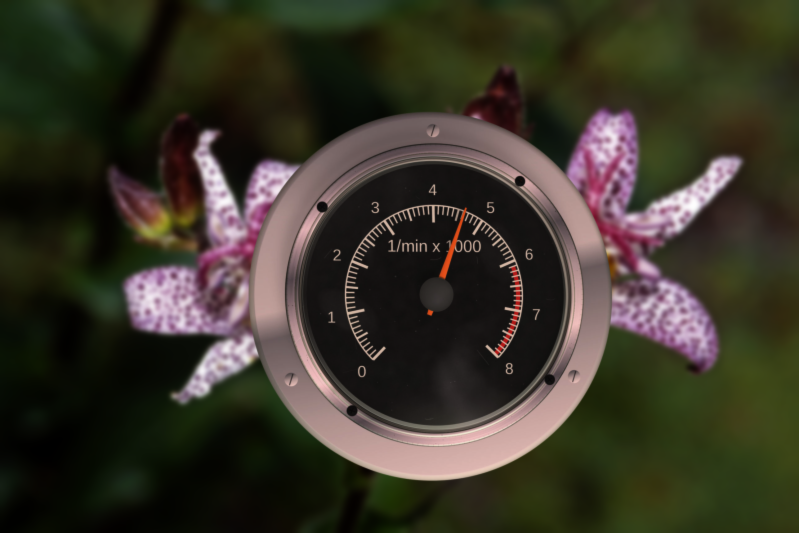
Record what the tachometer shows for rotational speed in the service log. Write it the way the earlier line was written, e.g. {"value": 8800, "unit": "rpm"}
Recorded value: {"value": 4600, "unit": "rpm"}
